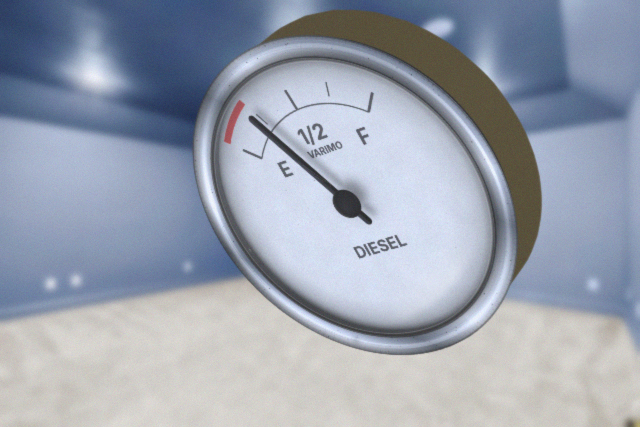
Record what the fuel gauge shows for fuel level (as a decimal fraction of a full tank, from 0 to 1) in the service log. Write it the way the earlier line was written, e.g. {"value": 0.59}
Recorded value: {"value": 0.25}
